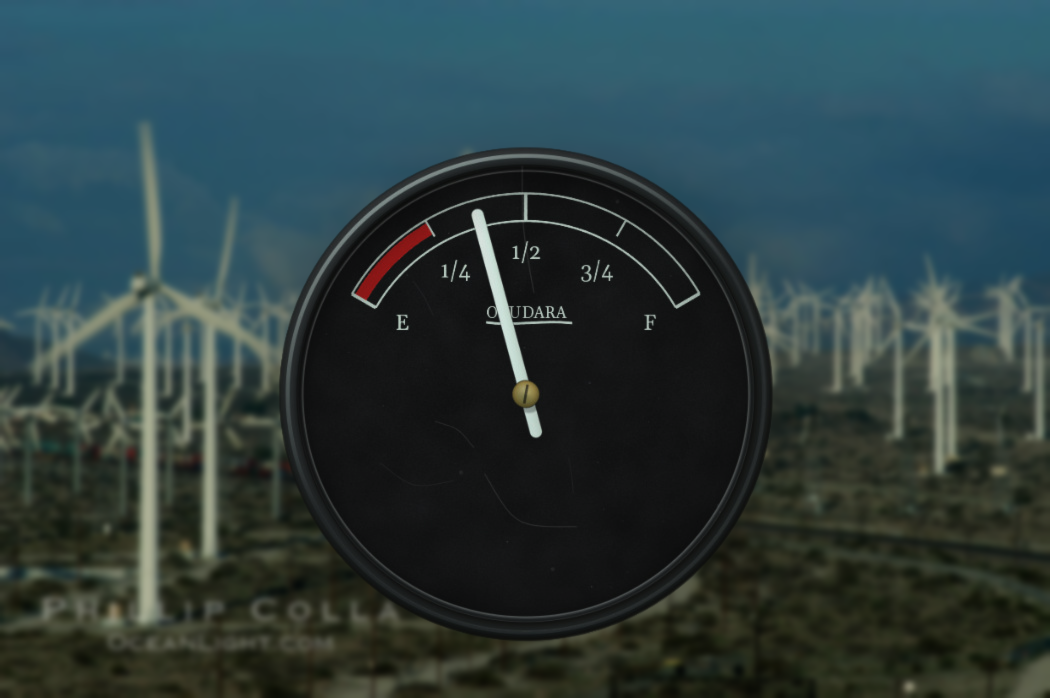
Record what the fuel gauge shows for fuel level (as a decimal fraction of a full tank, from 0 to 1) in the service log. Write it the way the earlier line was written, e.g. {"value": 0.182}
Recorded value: {"value": 0.375}
